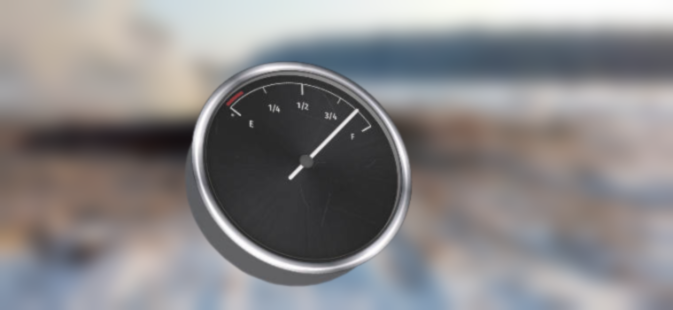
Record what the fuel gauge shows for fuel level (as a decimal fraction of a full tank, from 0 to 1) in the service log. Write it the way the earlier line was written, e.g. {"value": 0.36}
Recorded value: {"value": 0.875}
